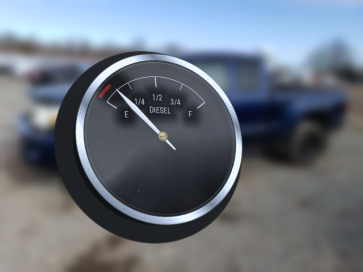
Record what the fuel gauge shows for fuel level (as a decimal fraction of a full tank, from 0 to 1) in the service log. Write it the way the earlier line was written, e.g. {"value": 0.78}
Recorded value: {"value": 0.125}
